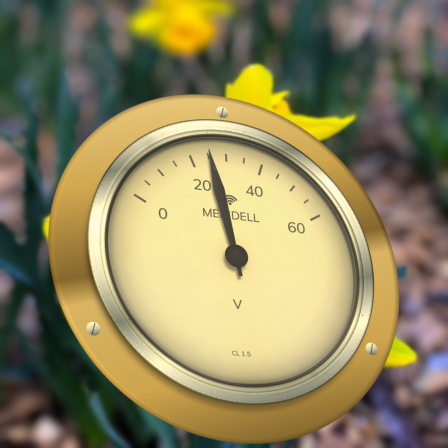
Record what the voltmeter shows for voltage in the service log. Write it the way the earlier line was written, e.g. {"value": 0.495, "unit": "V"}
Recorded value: {"value": 25, "unit": "V"}
